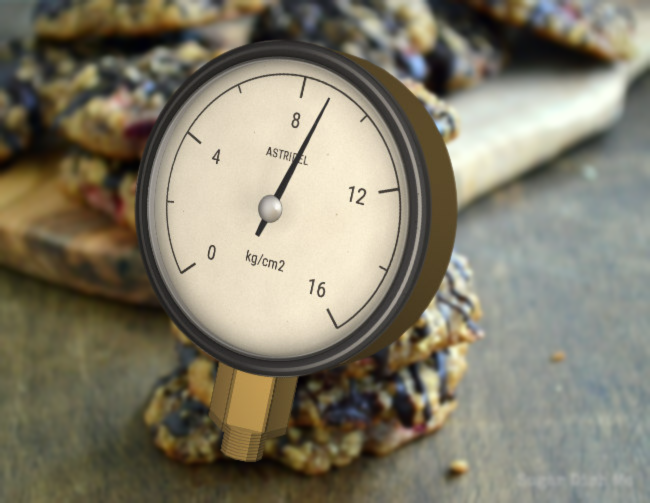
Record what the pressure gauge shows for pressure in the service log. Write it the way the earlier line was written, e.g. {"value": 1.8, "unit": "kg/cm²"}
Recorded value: {"value": 9, "unit": "kg/cm²"}
